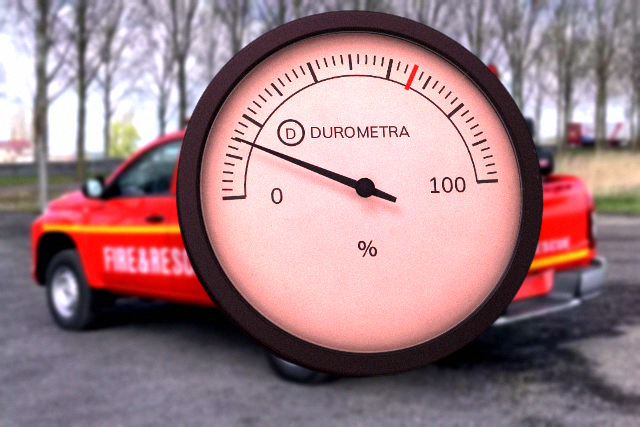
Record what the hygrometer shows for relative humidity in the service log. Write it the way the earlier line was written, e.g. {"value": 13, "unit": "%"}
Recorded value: {"value": 14, "unit": "%"}
